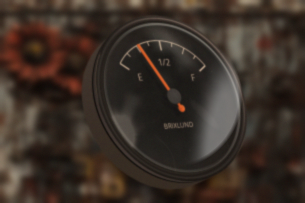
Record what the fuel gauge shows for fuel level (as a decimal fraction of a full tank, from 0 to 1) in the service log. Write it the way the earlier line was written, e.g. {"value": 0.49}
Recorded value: {"value": 0.25}
